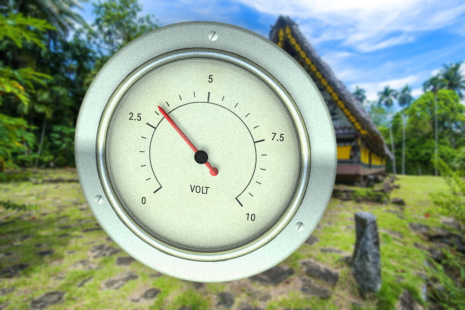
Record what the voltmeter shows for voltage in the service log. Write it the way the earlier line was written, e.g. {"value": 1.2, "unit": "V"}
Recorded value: {"value": 3.25, "unit": "V"}
